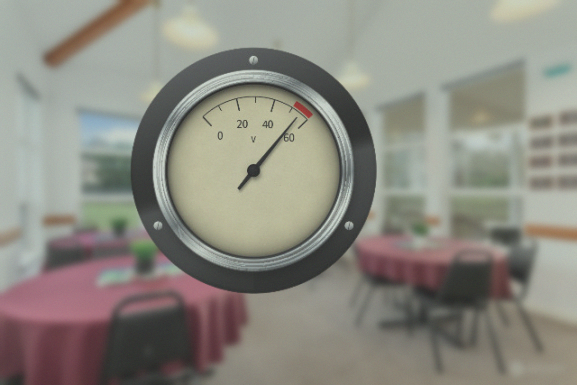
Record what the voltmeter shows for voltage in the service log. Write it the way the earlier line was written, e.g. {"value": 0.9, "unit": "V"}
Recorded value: {"value": 55, "unit": "V"}
